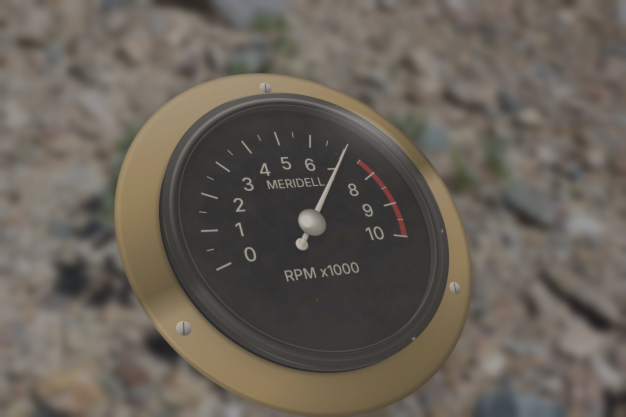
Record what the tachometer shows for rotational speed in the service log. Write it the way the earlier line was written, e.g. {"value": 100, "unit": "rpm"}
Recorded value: {"value": 7000, "unit": "rpm"}
